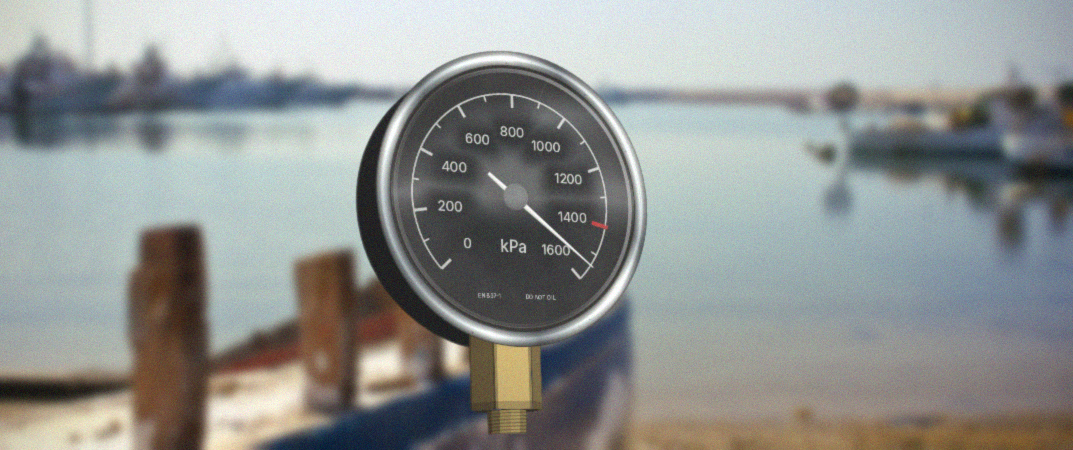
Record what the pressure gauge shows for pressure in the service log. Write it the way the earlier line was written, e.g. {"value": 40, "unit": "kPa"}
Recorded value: {"value": 1550, "unit": "kPa"}
